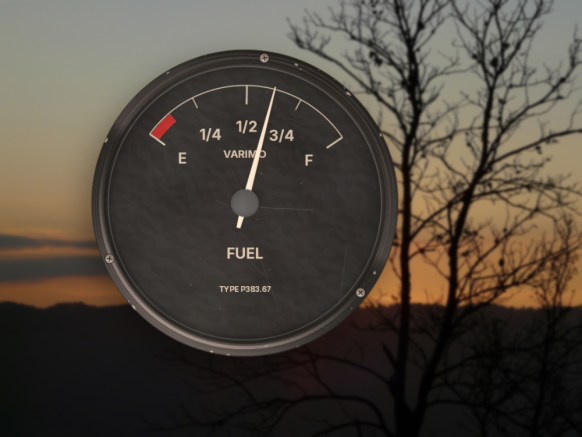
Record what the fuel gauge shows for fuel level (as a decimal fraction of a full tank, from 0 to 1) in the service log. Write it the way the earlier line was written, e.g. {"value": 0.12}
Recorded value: {"value": 0.625}
